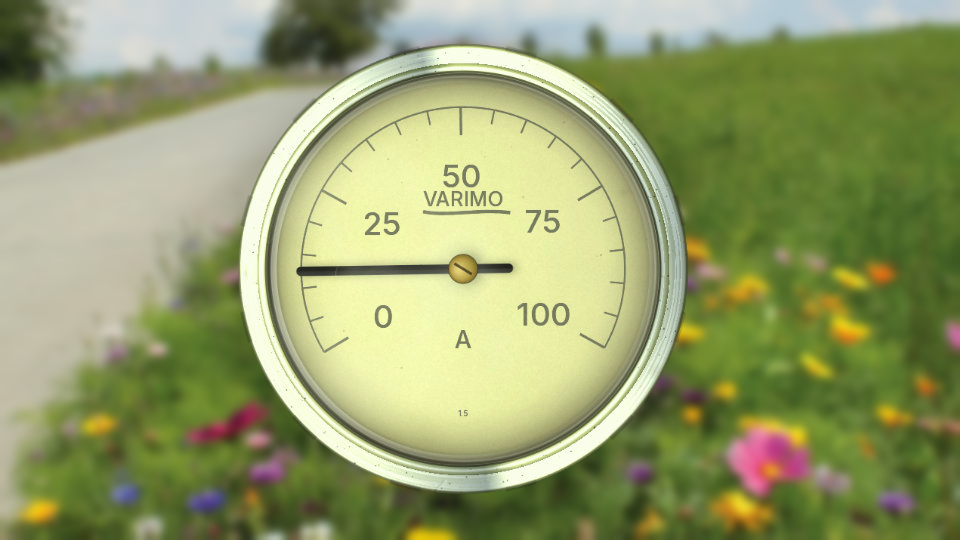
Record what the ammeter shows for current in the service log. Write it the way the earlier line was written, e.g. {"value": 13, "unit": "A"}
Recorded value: {"value": 12.5, "unit": "A"}
